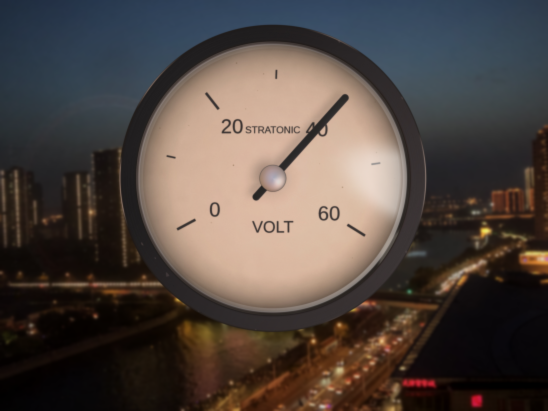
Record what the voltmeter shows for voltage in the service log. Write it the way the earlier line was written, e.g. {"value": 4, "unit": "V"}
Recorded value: {"value": 40, "unit": "V"}
